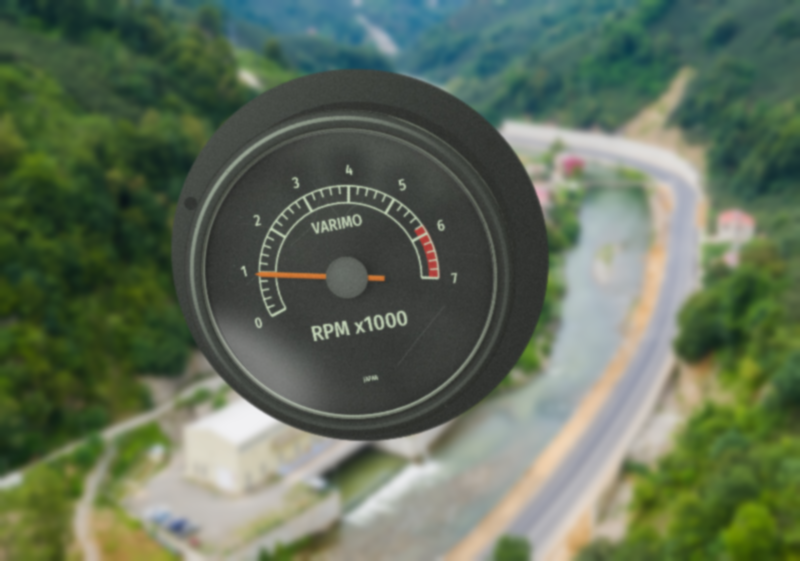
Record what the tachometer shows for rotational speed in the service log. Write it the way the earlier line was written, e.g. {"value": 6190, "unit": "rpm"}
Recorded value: {"value": 1000, "unit": "rpm"}
